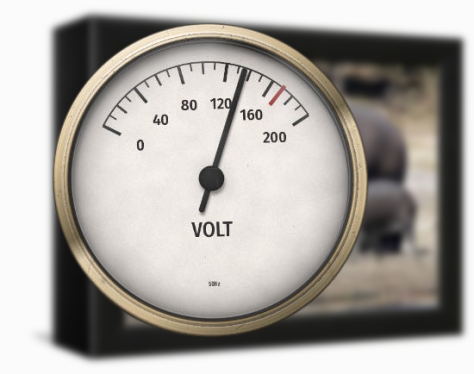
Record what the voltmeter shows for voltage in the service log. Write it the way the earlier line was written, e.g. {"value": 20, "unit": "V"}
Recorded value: {"value": 135, "unit": "V"}
